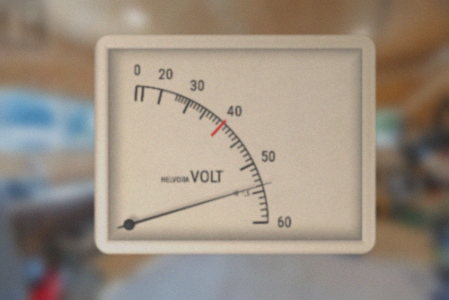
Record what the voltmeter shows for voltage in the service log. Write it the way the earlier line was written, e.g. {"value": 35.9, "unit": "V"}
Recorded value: {"value": 54, "unit": "V"}
